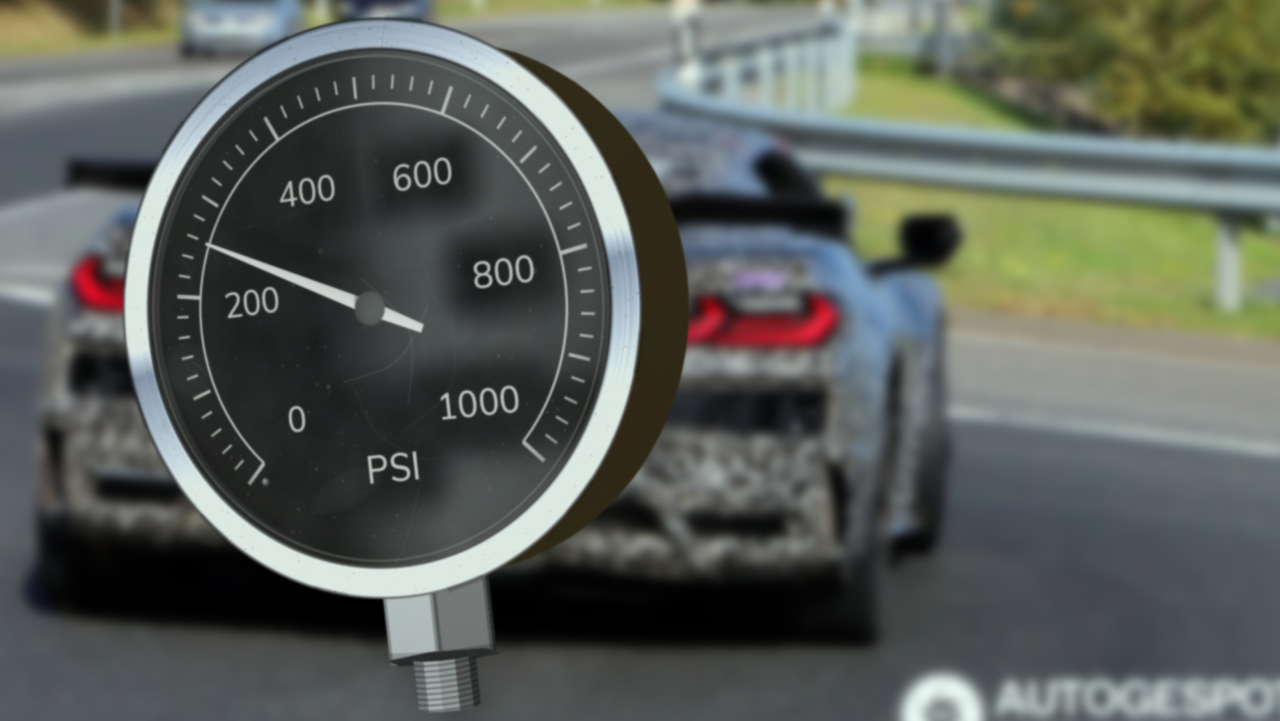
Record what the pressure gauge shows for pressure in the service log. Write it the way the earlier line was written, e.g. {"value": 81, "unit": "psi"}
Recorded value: {"value": 260, "unit": "psi"}
